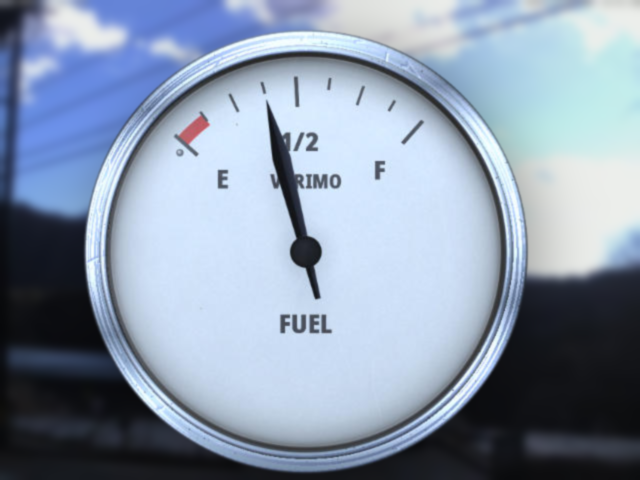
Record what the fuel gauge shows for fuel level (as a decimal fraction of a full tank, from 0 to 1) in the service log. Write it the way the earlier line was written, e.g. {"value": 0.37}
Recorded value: {"value": 0.375}
